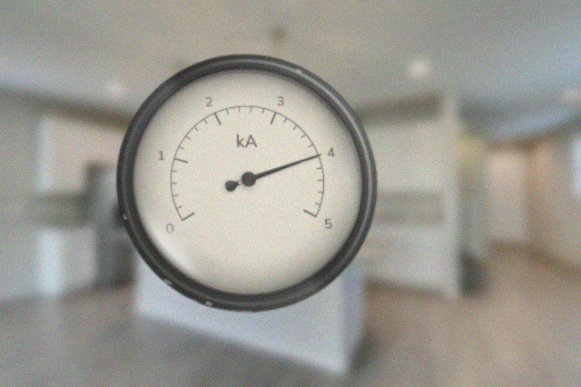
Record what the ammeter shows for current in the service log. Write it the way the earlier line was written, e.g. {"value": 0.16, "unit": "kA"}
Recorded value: {"value": 4, "unit": "kA"}
